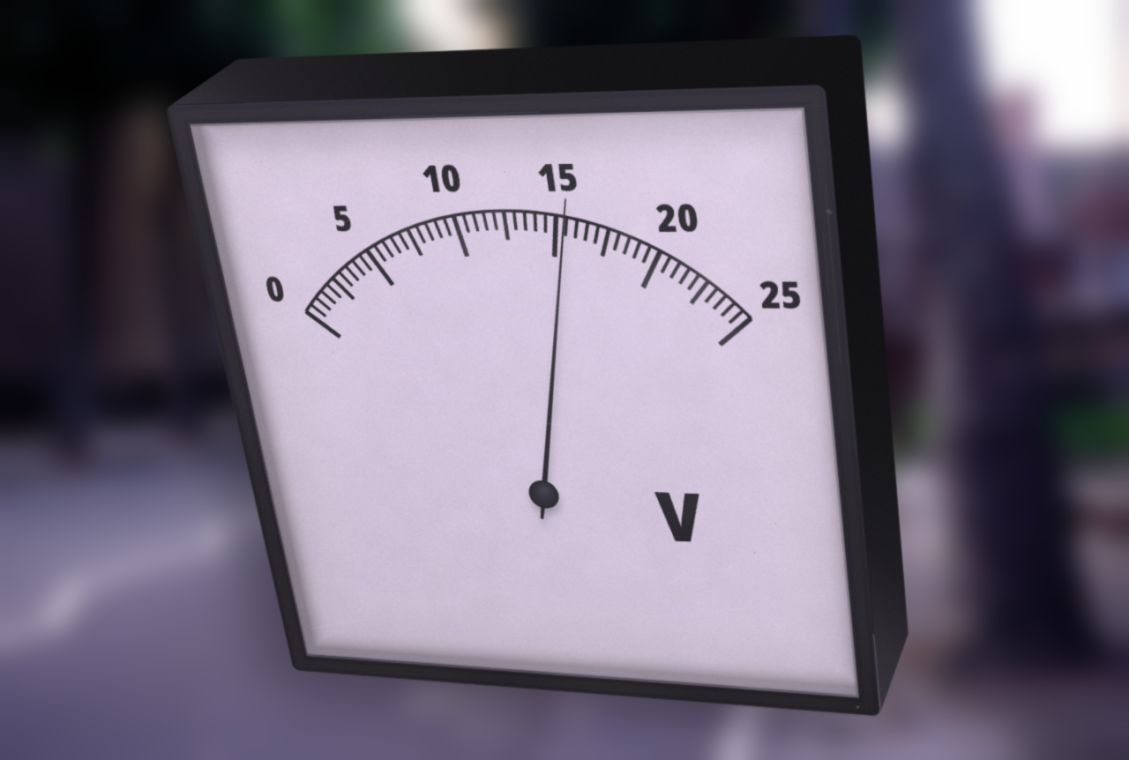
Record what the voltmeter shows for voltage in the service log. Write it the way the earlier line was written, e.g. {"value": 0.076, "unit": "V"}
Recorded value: {"value": 15.5, "unit": "V"}
